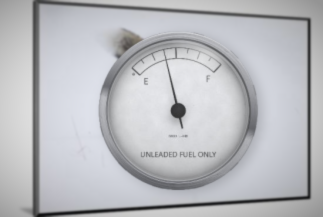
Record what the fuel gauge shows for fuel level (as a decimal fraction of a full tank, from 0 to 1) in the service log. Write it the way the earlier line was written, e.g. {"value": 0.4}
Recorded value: {"value": 0.375}
